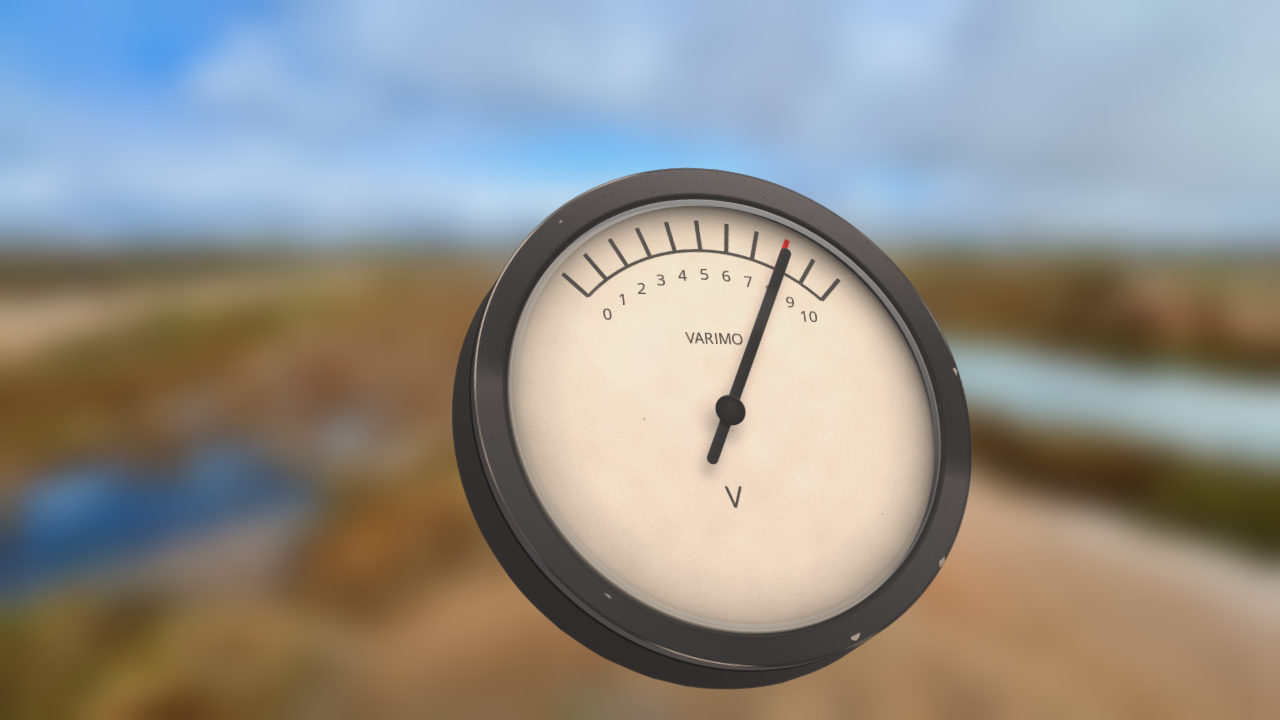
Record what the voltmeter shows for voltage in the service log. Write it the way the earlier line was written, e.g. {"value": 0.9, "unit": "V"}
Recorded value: {"value": 8, "unit": "V"}
